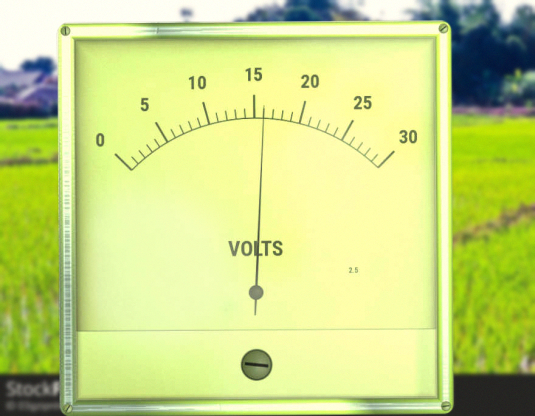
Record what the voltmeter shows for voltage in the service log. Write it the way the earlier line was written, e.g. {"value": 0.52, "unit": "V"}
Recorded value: {"value": 16, "unit": "V"}
